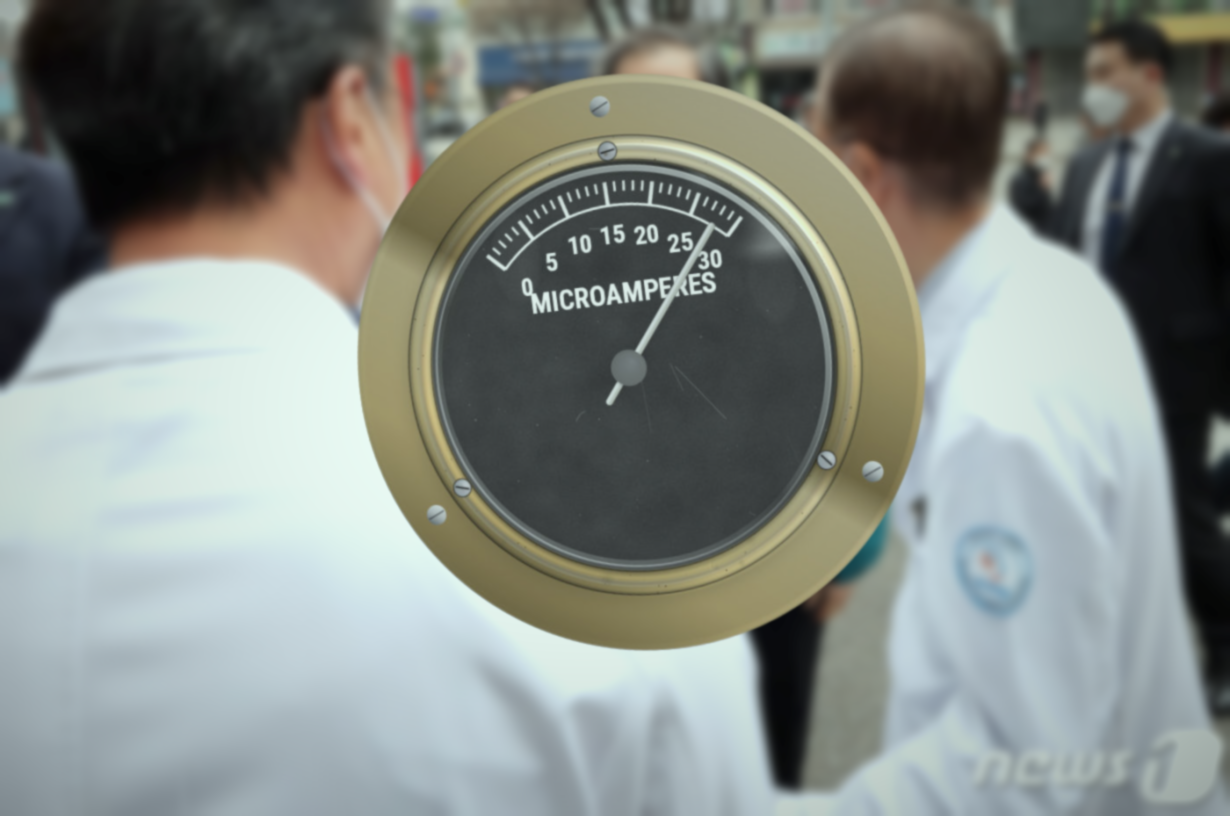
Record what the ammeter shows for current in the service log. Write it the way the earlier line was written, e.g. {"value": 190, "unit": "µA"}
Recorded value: {"value": 28, "unit": "µA"}
